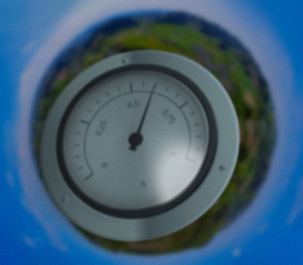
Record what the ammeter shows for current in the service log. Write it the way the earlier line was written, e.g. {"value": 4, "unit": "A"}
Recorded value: {"value": 0.6, "unit": "A"}
